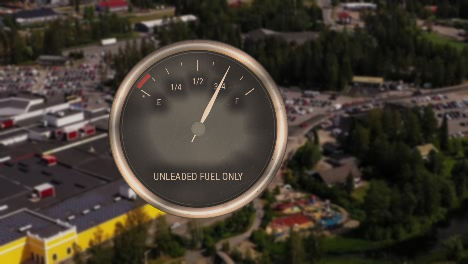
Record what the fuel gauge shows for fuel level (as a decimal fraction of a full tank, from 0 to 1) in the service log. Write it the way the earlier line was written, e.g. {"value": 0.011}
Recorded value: {"value": 0.75}
